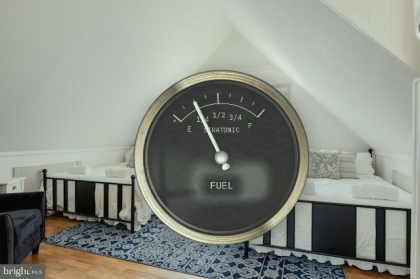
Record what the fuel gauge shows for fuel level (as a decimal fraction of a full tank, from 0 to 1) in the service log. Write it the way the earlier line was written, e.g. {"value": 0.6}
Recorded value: {"value": 0.25}
